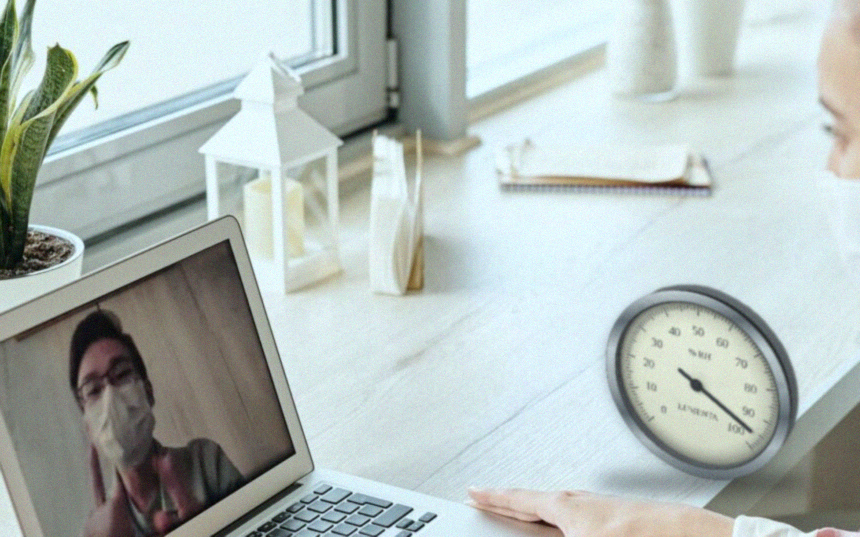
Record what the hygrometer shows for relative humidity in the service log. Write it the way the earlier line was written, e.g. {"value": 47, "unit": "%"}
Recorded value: {"value": 95, "unit": "%"}
